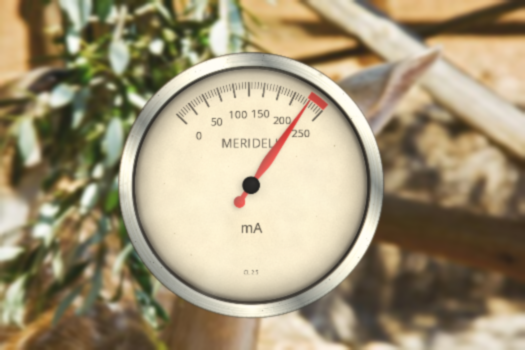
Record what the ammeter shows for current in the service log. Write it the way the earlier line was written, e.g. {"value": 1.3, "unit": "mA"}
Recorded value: {"value": 225, "unit": "mA"}
